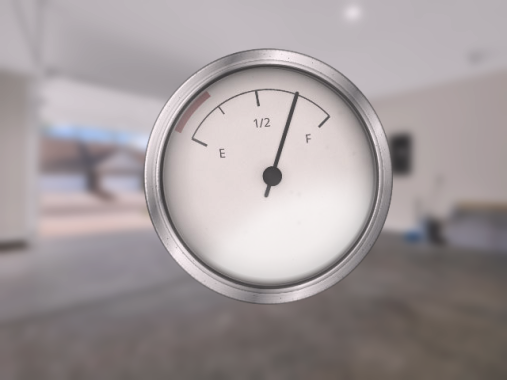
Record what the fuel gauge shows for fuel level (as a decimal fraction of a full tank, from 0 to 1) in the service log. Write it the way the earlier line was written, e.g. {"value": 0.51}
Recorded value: {"value": 0.75}
